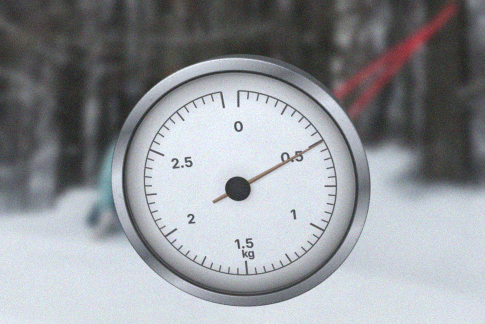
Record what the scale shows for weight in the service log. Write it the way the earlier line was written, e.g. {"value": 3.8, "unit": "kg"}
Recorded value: {"value": 0.5, "unit": "kg"}
